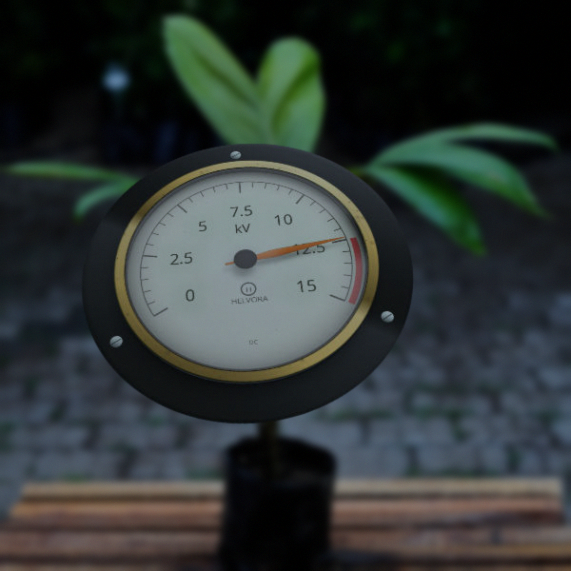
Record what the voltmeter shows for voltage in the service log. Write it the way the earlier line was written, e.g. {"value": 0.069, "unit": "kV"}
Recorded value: {"value": 12.5, "unit": "kV"}
